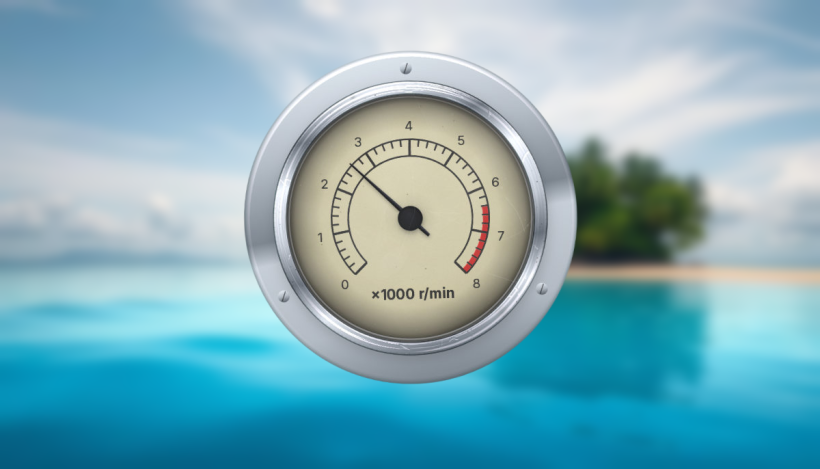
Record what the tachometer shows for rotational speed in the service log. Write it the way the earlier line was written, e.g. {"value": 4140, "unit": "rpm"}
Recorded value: {"value": 2600, "unit": "rpm"}
